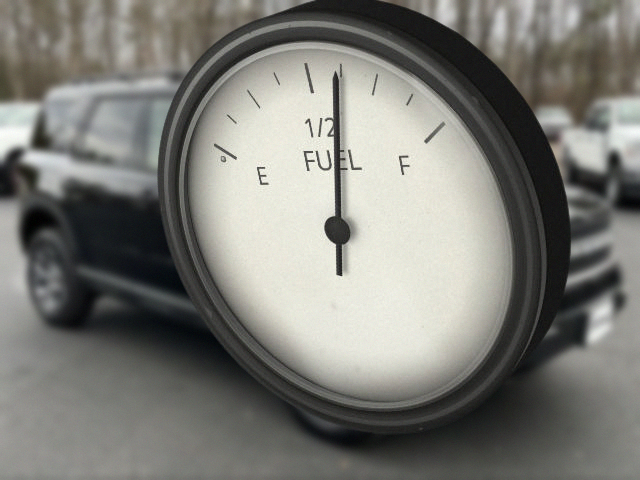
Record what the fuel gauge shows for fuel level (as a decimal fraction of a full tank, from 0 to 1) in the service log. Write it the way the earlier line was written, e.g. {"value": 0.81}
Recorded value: {"value": 0.625}
